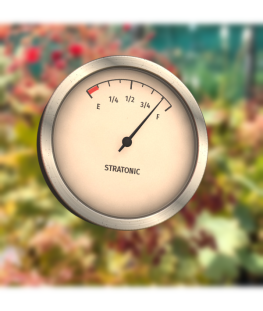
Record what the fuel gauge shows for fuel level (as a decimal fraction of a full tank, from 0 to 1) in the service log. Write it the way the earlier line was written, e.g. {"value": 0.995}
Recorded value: {"value": 0.875}
